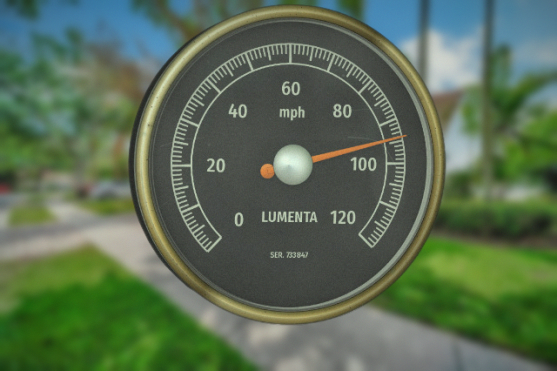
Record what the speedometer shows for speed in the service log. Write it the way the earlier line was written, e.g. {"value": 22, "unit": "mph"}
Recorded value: {"value": 94, "unit": "mph"}
